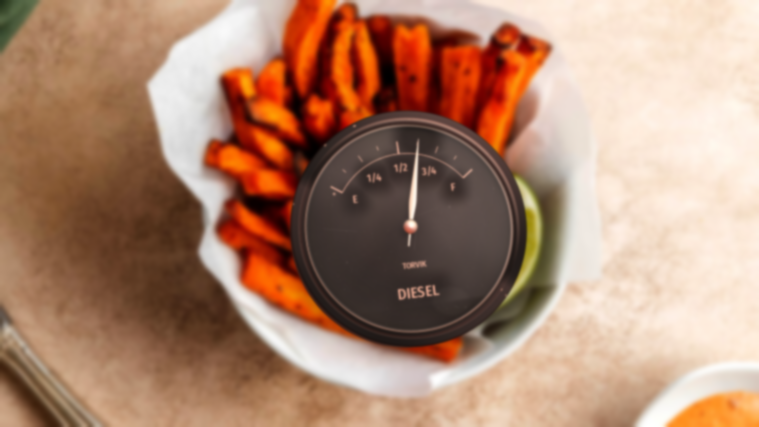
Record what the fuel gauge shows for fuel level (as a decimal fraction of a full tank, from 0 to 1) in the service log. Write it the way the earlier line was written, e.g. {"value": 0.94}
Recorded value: {"value": 0.625}
